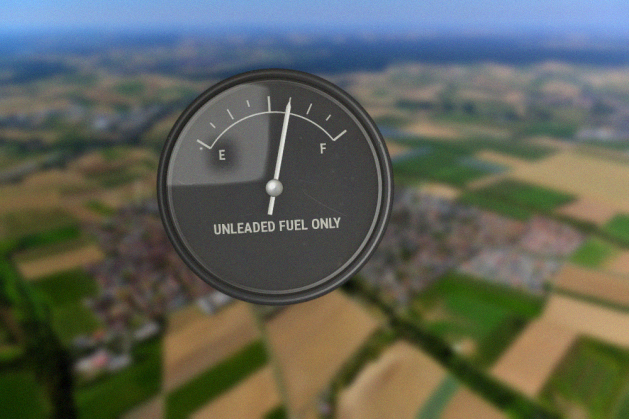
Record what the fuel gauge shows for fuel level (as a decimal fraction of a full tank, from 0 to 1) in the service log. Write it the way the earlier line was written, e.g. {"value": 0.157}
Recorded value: {"value": 0.625}
